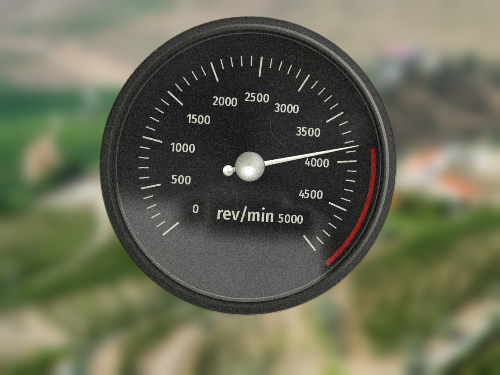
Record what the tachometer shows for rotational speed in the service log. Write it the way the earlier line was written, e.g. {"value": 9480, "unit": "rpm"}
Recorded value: {"value": 3850, "unit": "rpm"}
